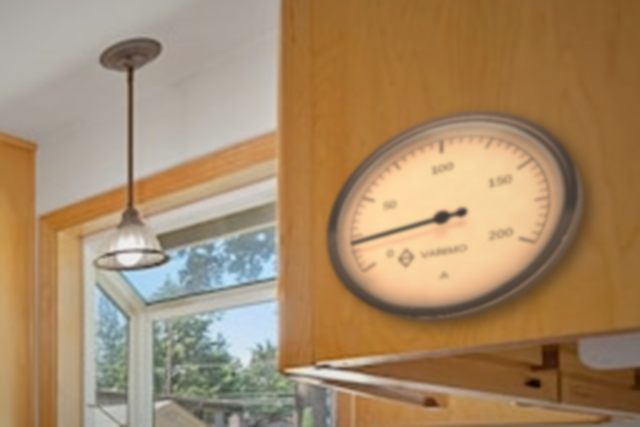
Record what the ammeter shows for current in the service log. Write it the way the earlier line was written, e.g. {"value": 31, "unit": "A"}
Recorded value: {"value": 20, "unit": "A"}
